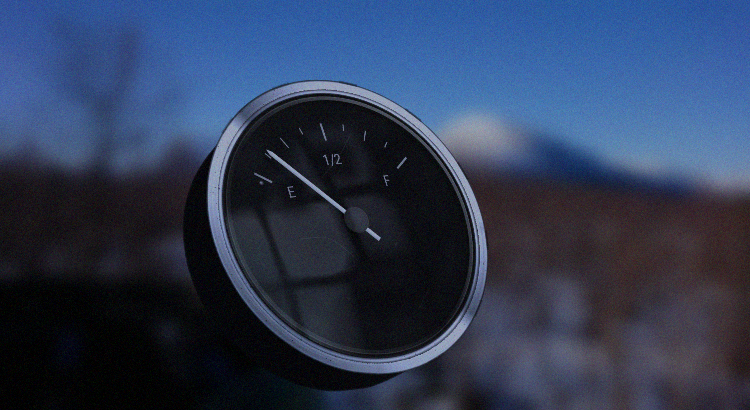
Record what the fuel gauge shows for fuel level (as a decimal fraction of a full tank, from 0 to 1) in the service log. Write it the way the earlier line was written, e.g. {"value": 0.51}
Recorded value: {"value": 0.125}
